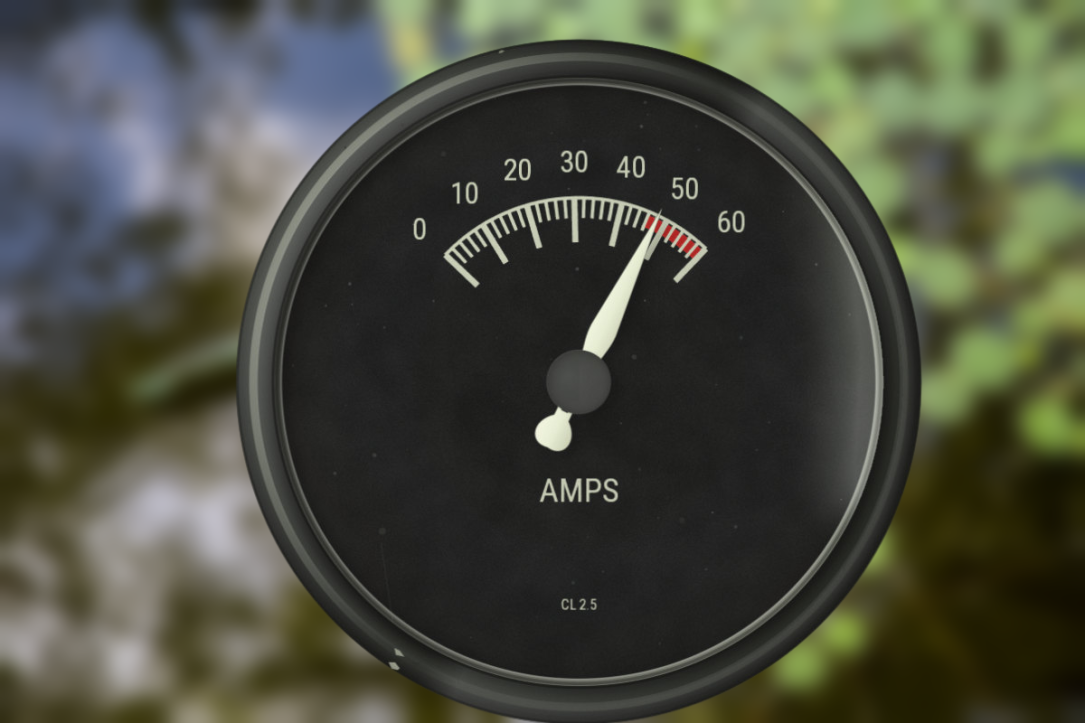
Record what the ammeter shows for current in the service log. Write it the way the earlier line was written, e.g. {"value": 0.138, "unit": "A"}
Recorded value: {"value": 48, "unit": "A"}
